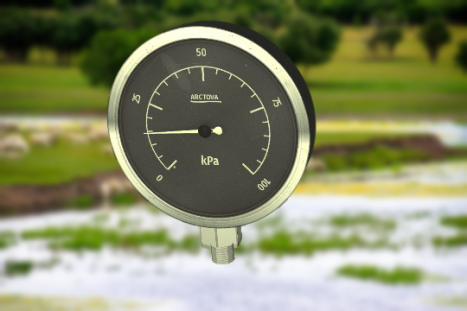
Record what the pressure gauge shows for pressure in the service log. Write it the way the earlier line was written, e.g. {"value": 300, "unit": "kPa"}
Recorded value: {"value": 15, "unit": "kPa"}
